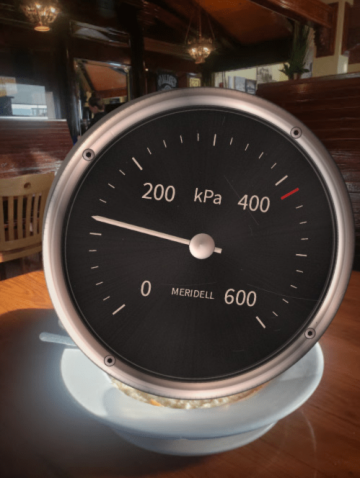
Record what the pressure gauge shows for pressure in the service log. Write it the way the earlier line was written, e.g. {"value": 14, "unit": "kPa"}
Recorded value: {"value": 120, "unit": "kPa"}
